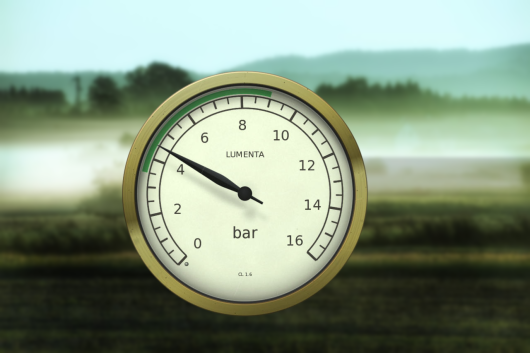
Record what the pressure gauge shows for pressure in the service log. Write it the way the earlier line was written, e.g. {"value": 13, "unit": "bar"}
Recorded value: {"value": 4.5, "unit": "bar"}
